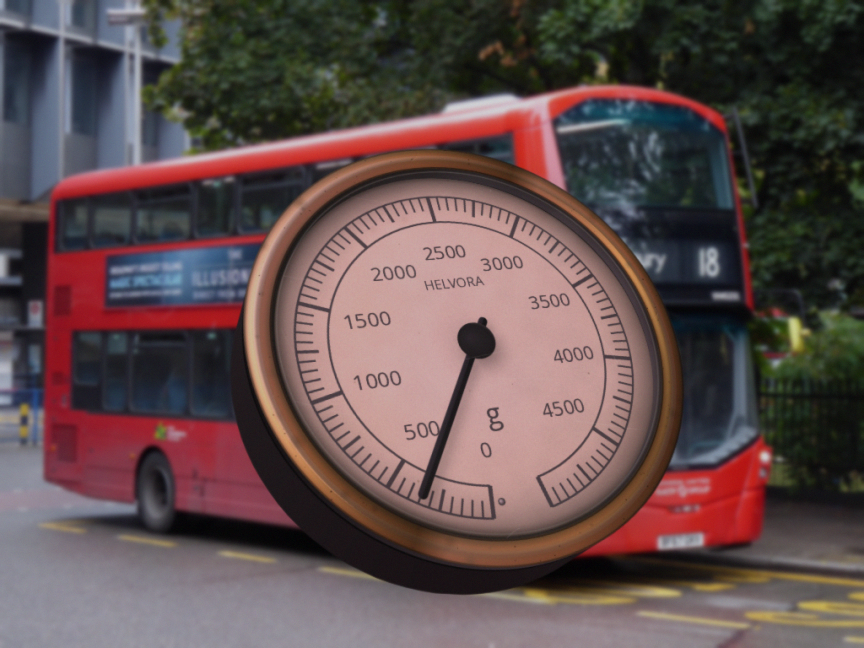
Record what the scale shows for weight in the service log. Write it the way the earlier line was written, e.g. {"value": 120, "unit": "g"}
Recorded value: {"value": 350, "unit": "g"}
